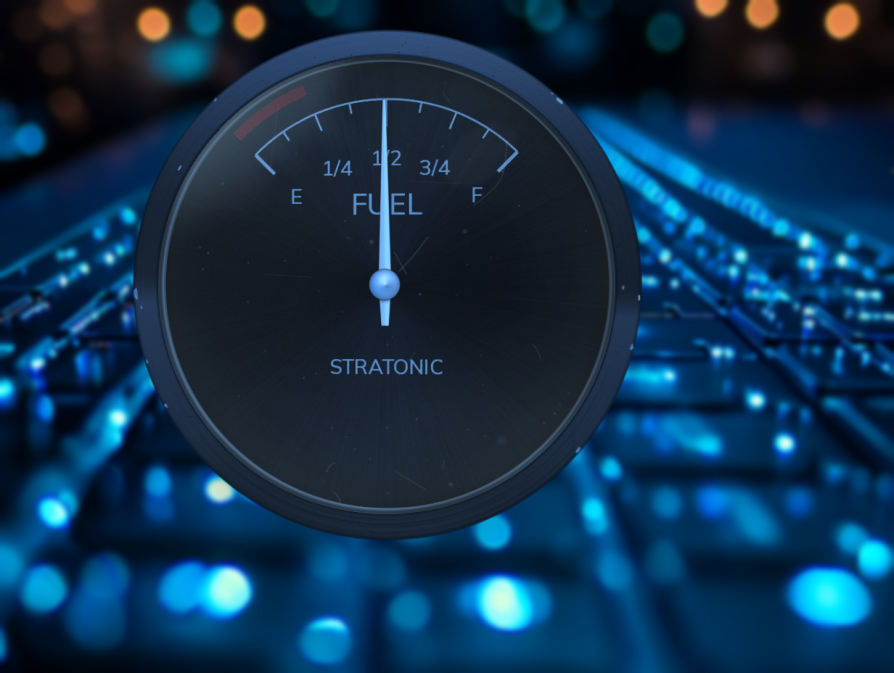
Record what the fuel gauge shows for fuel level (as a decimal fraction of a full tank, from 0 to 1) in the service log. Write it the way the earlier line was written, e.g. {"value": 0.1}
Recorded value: {"value": 0.5}
